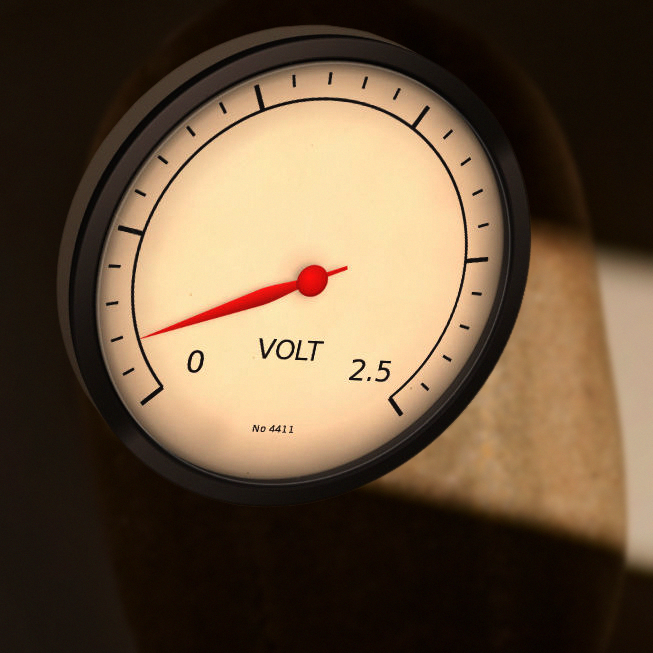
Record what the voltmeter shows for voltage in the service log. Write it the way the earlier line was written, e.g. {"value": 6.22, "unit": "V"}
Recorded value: {"value": 0.2, "unit": "V"}
